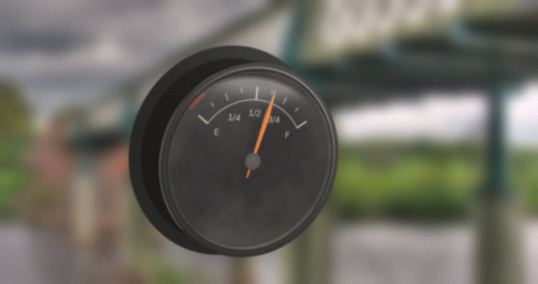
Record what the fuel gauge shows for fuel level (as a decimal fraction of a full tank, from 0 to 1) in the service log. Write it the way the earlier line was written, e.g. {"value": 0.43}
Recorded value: {"value": 0.625}
